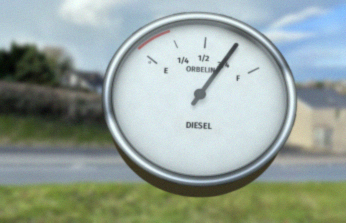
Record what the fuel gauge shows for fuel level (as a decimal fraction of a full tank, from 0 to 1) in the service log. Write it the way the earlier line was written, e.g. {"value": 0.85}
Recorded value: {"value": 0.75}
